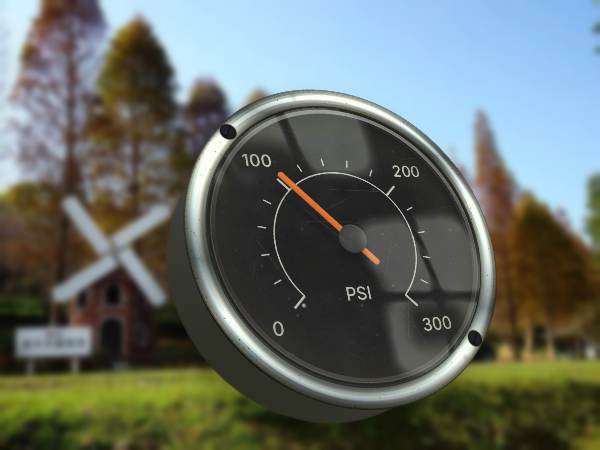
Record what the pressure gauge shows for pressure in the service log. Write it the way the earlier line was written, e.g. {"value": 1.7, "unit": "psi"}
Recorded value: {"value": 100, "unit": "psi"}
